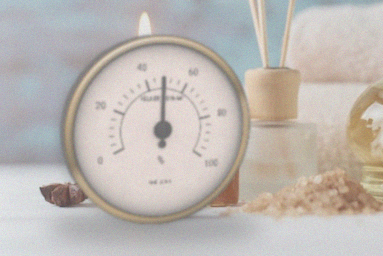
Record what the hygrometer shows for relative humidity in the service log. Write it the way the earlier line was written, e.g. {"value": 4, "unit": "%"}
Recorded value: {"value": 48, "unit": "%"}
